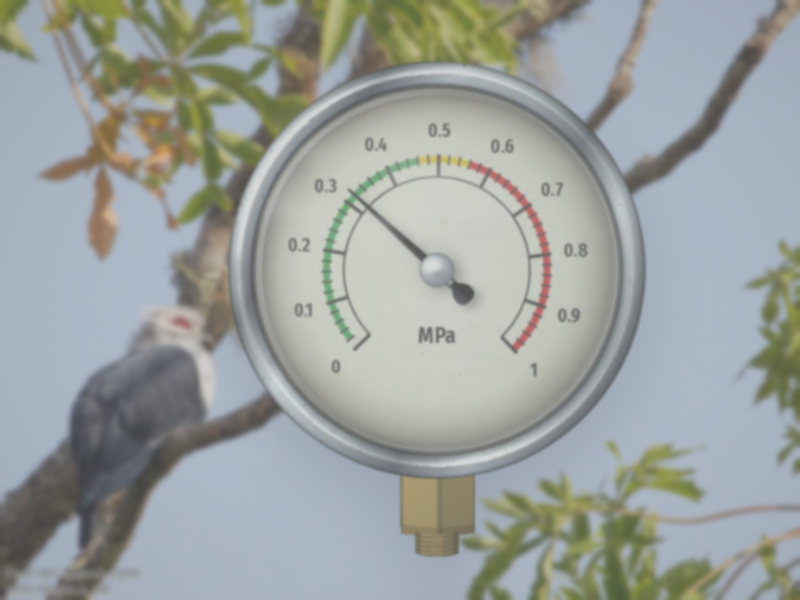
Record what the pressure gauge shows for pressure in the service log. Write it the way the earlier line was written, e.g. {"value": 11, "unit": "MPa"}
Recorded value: {"value": 0.32, "unit": "MPa"}
